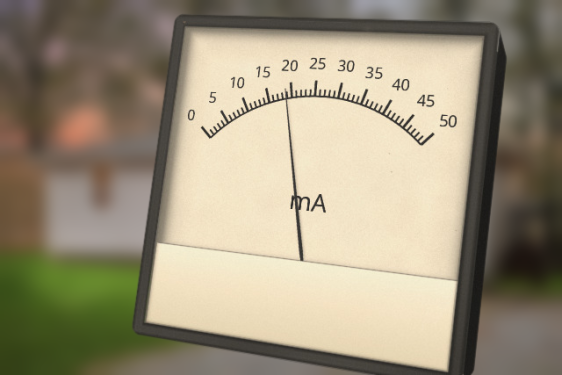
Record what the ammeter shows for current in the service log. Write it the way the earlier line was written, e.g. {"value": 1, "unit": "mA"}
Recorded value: {"value": 19, "unit": "mA"}
